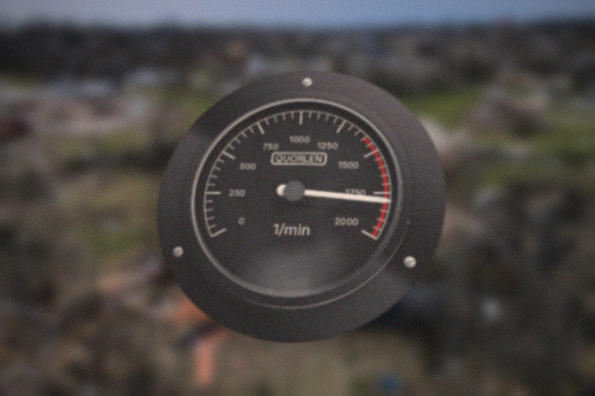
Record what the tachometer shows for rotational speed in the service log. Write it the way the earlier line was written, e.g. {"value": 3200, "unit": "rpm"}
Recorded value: {"value": 1800, "unit": "rpm"}
